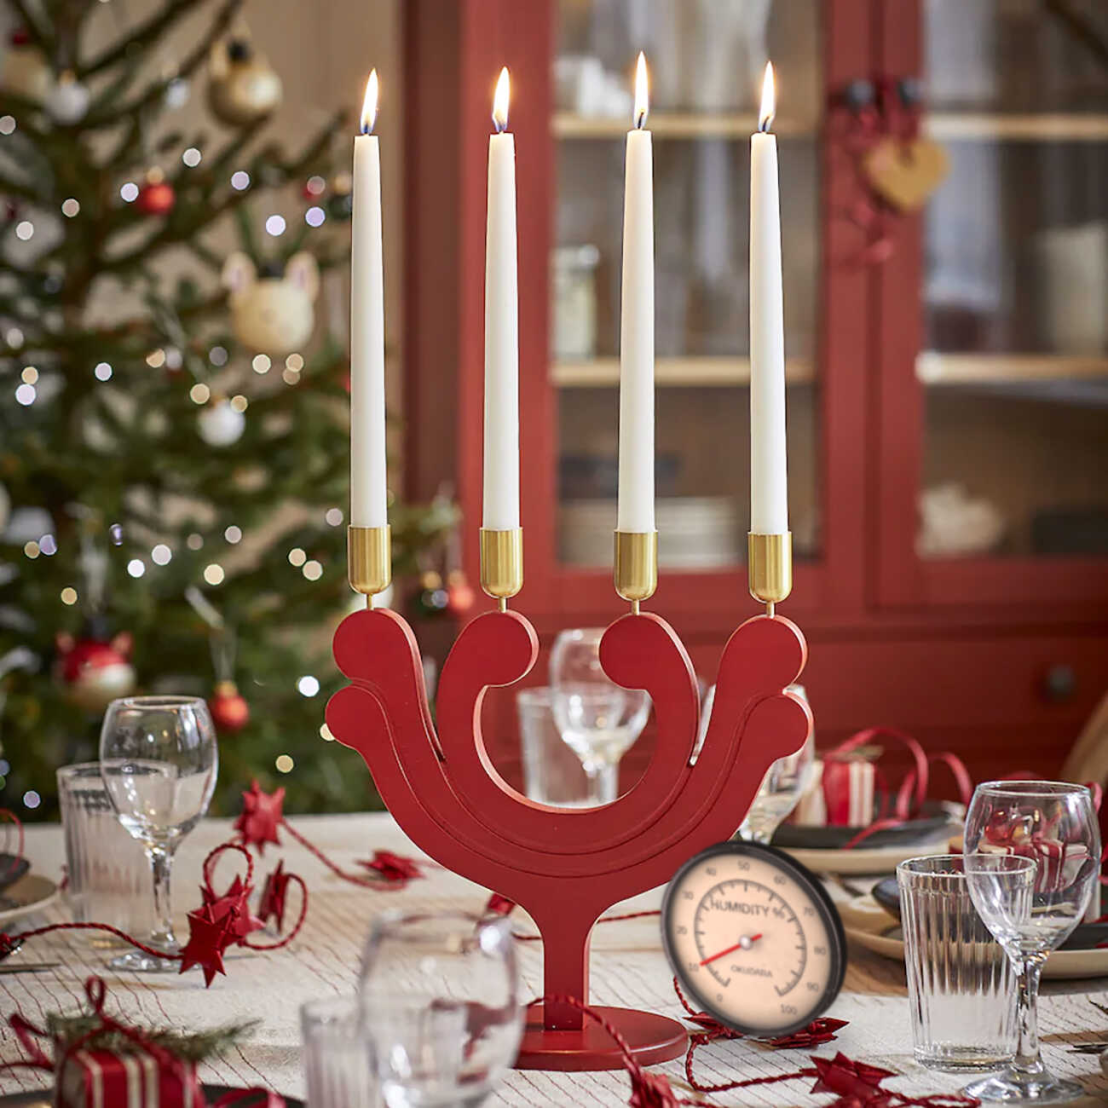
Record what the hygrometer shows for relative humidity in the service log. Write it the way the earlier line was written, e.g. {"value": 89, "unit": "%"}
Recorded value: {"value": 10, "unit": "%"}
